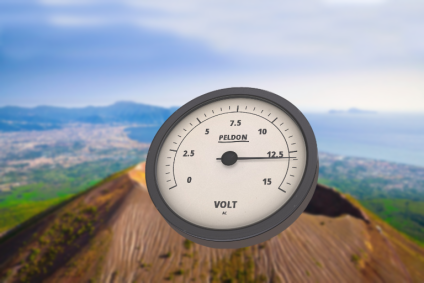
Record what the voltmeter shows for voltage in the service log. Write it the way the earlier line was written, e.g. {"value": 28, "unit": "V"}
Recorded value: {"value": 13, "unit": "V"}
